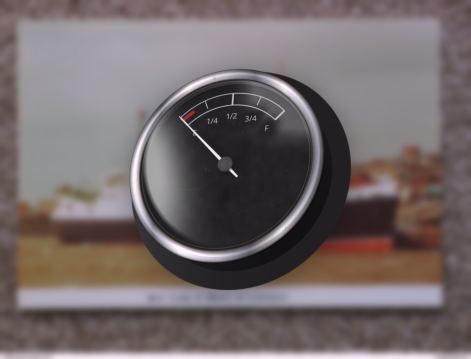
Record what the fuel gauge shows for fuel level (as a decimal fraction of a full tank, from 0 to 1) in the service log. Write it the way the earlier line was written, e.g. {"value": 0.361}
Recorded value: {"value": 0}
